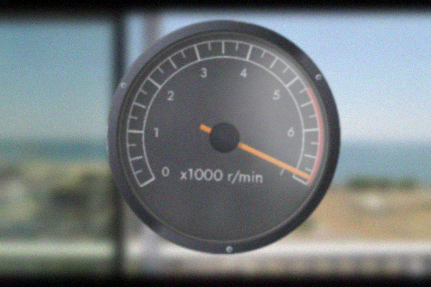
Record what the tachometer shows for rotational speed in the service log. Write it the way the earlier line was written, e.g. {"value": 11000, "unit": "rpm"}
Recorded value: {"value": 6875, "unit": "rpm"}
